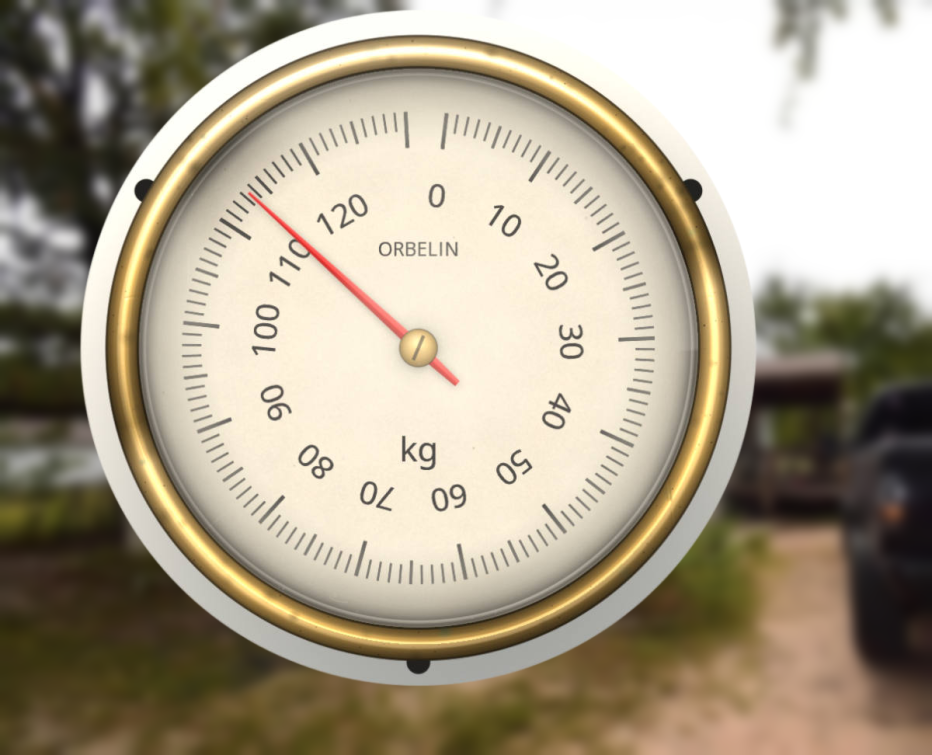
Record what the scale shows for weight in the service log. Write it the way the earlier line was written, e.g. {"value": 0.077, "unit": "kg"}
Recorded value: {"value": 113.5, "unit": "kg"}
